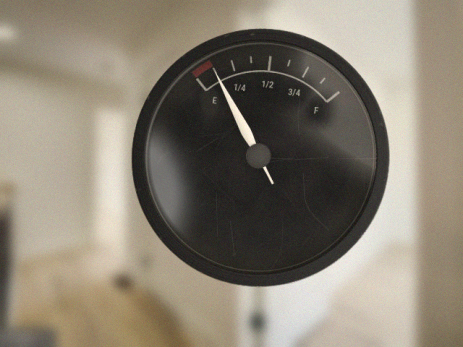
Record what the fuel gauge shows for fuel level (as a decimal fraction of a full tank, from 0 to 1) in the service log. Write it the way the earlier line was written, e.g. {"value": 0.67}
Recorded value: {"value": 0.125}
